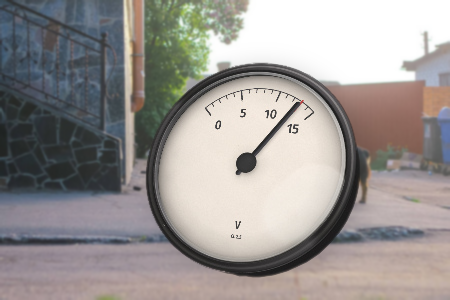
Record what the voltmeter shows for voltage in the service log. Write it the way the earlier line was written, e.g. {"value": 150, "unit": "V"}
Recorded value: {"value": 13, "unit": "V"}
